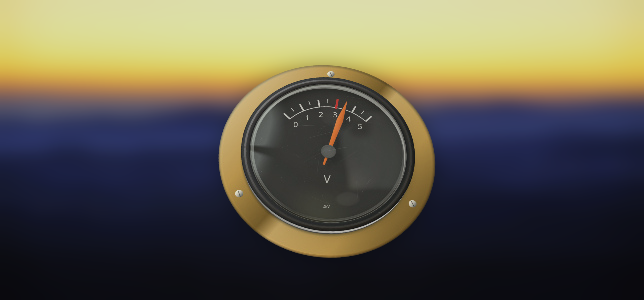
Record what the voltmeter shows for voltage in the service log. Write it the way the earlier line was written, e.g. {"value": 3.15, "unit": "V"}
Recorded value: {"value": 3.5, "unit": "V"}
